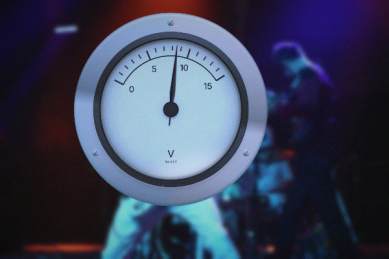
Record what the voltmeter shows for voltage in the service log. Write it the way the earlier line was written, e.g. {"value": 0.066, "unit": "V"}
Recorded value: {"value": 8.5, "unit": "V"}
